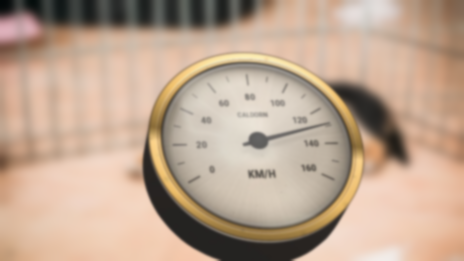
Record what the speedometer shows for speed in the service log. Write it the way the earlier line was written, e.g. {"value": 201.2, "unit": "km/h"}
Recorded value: {"value": 130, "unit": "km/h"}
